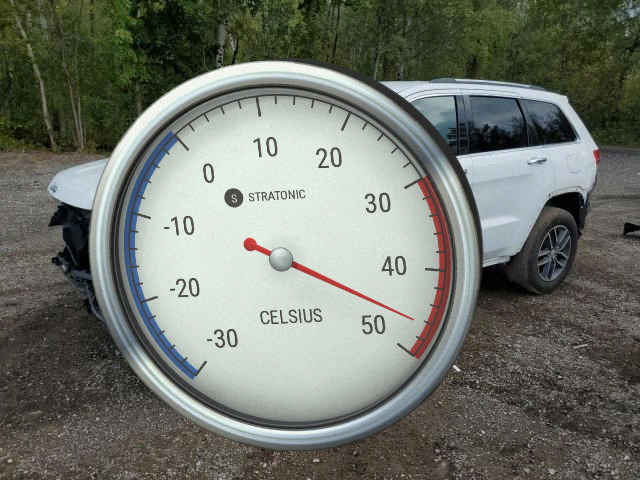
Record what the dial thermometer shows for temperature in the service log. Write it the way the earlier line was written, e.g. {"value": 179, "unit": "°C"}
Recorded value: {"value": 46, "unit": "°C"}
